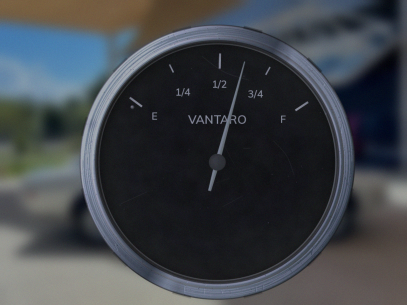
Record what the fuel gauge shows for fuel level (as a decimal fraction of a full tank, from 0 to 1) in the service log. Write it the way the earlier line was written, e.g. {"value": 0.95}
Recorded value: {"value": 0.625}
